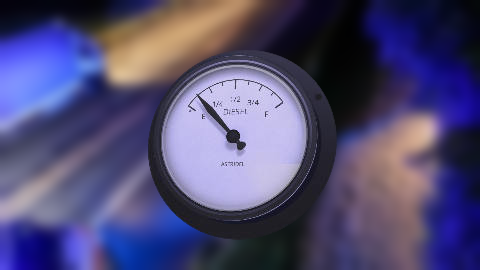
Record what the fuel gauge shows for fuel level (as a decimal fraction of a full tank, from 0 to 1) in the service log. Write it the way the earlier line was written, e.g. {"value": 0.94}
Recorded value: {"value": 0.125}
